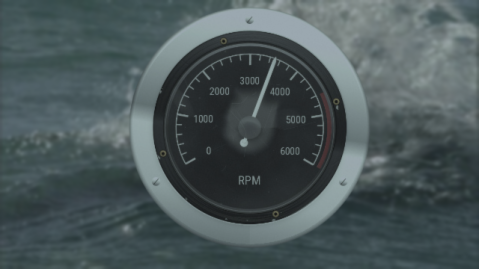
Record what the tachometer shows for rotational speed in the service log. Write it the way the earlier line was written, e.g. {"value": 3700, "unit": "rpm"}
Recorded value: {"value": 3500, "unit": "rpm"}
